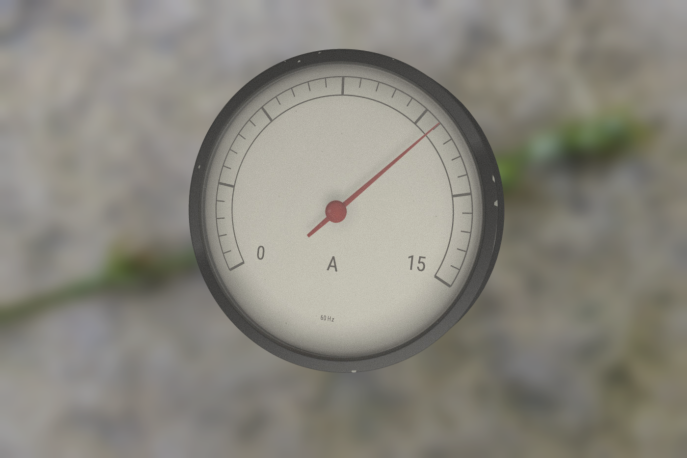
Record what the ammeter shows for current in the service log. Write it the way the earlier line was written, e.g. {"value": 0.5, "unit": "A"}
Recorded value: {"value": 10.5, "unit": "A"}
